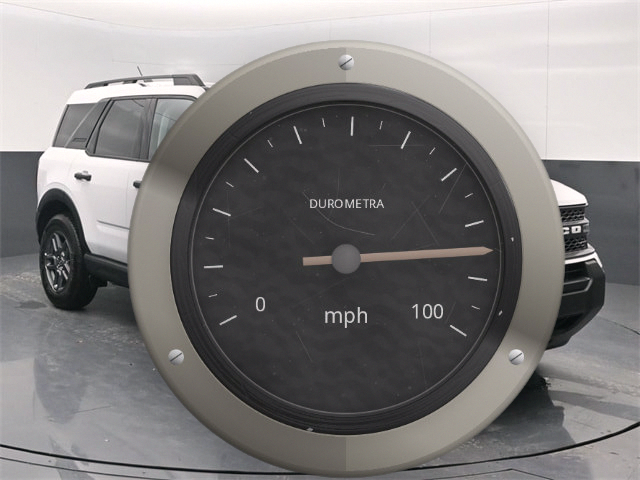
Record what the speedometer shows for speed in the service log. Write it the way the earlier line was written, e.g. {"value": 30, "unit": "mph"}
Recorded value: {"value": 85, "unit": "mph"}
